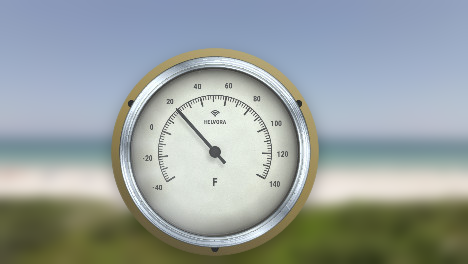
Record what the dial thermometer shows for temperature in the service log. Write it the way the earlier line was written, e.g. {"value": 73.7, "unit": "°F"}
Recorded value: {"value": 20, "unit": "°F"}
